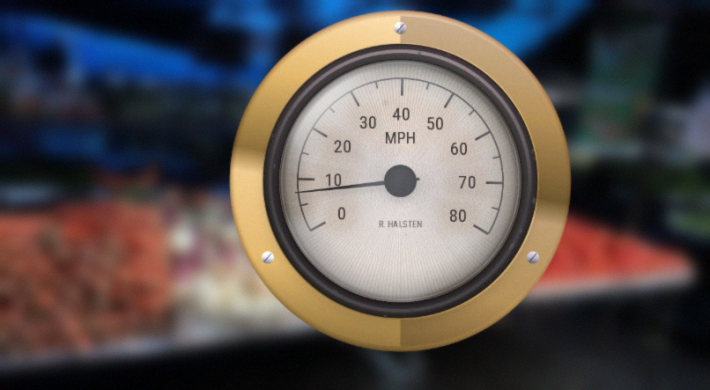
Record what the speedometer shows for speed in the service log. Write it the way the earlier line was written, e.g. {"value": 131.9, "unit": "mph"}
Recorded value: {"value": 7.5, "unit": "mph"}
